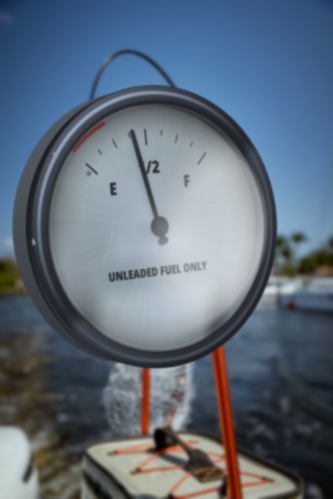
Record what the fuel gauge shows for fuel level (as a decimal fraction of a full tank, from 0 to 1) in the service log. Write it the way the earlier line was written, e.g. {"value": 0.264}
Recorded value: {"value": 0.375}
